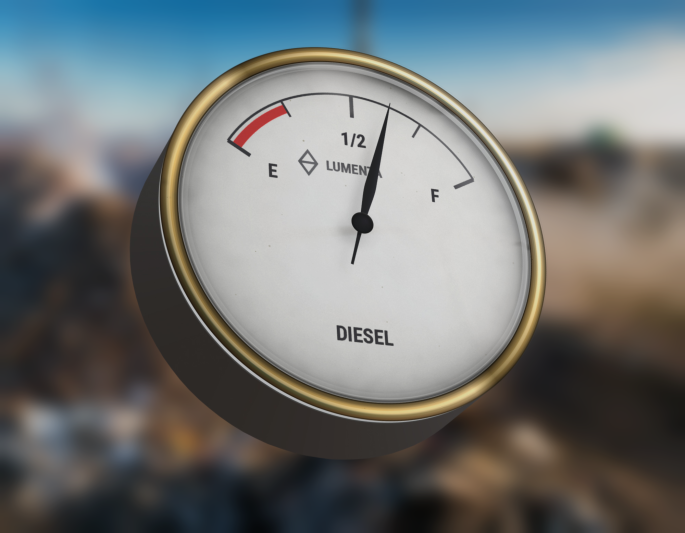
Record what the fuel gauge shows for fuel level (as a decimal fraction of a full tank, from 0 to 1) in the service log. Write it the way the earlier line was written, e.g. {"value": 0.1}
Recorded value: {"value": 0.625}
